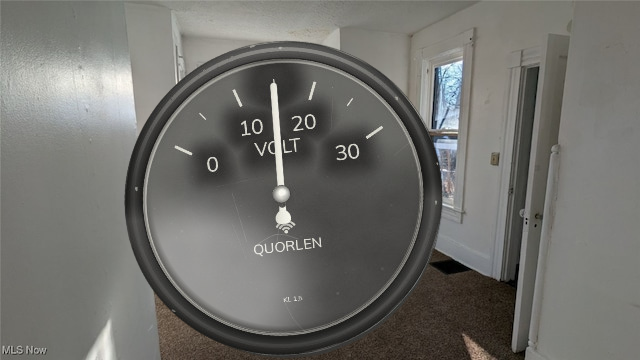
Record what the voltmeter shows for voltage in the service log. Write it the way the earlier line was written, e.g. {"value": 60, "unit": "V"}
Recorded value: {"value": 15, "unit": "V"}
